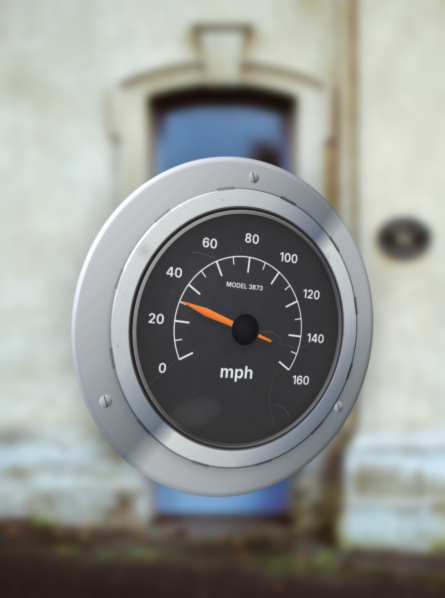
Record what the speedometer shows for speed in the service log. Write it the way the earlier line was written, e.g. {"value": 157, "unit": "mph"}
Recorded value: {"value": 30, "unit": "mph"}
